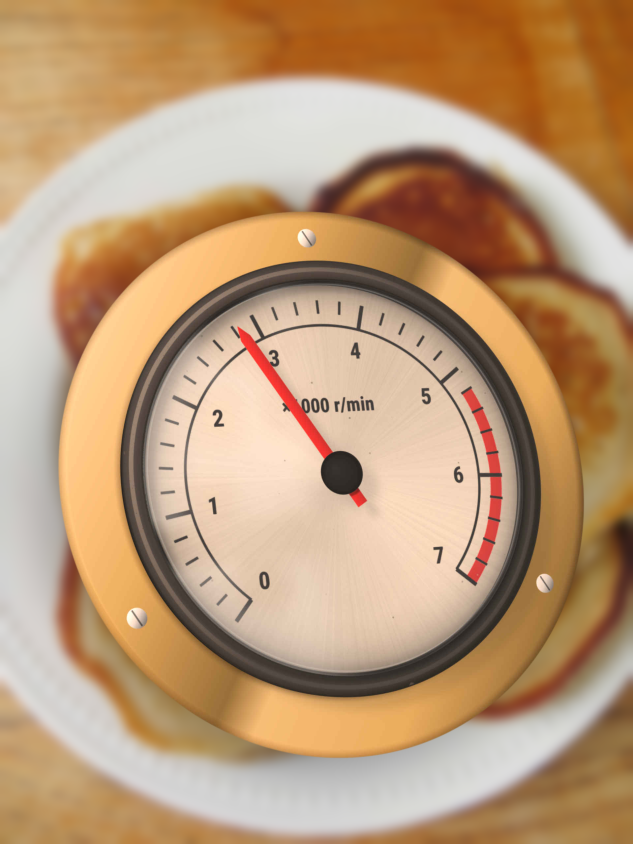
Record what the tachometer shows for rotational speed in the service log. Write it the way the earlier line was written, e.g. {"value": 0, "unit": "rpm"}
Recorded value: {"value": 2800, "unit": "rpm"}
